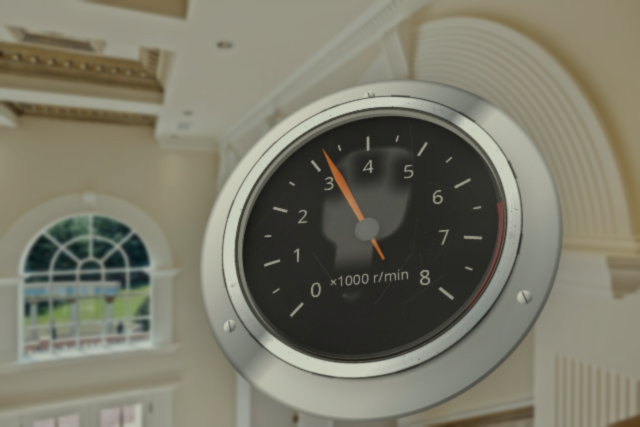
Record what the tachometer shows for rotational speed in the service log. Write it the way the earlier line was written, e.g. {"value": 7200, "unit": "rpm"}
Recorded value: {"value": 3250, "unit": "rpm"}
